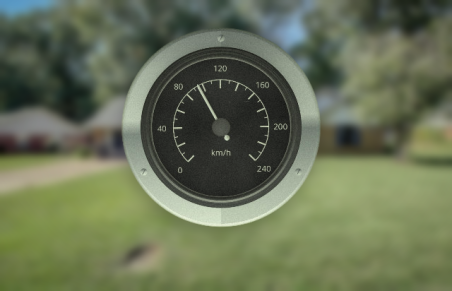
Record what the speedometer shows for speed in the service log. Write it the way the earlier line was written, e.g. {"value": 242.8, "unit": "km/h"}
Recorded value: {"value": 95, "unit": "km/h"}
